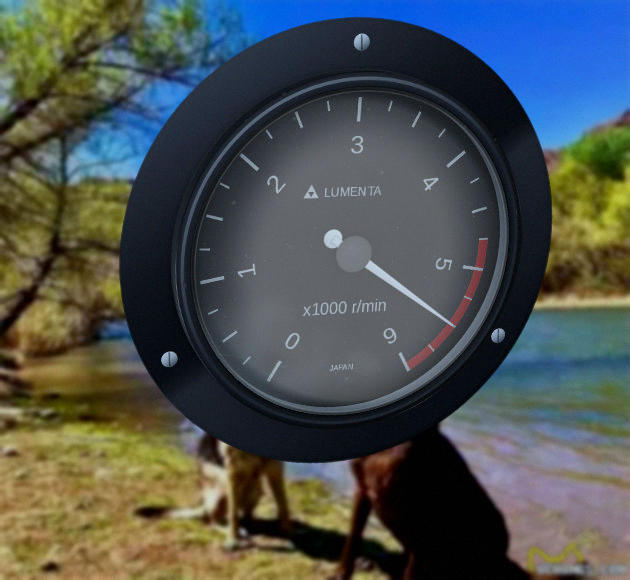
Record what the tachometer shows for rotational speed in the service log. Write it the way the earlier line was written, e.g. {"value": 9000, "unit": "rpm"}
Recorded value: {"value": 5500, "unit": "rpm"}
